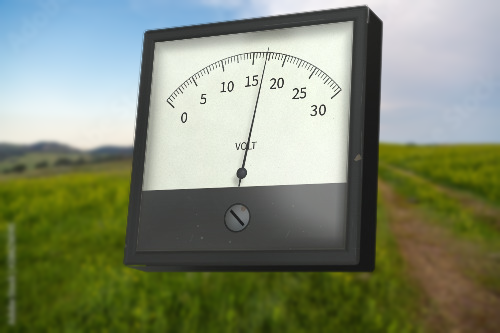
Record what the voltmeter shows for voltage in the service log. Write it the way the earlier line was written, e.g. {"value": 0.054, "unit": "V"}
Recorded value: {"value": 17.5, "unit": "V"}
